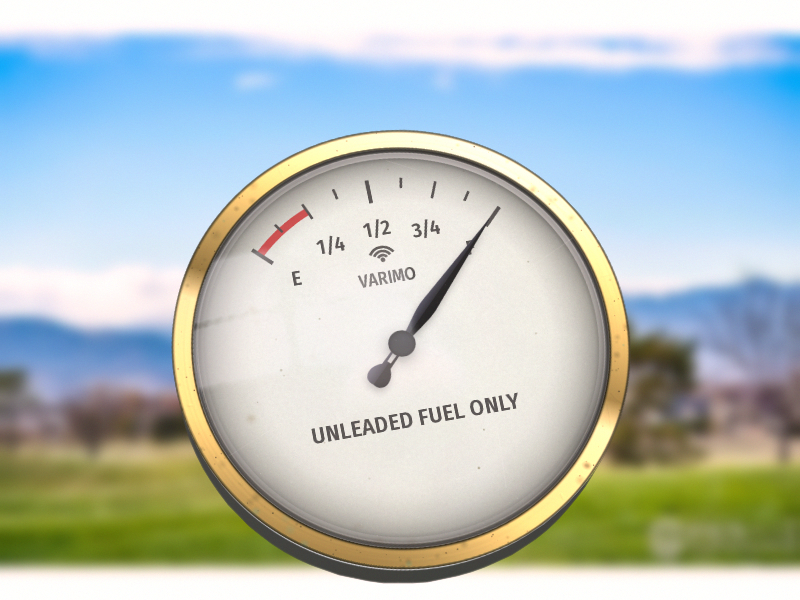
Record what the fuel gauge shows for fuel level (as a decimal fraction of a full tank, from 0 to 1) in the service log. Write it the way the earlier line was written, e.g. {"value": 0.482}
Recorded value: {"value": 1}
